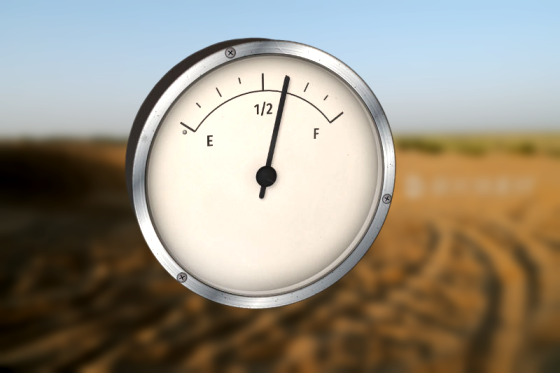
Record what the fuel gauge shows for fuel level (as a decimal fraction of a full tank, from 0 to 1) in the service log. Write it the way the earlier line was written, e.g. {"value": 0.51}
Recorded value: {"value": 0.625}
